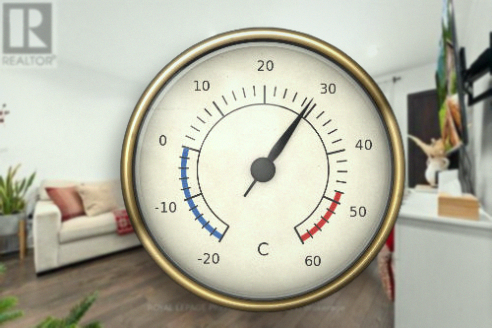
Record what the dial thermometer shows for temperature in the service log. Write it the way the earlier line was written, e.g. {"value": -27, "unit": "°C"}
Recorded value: {"value": 29, "unit": "°C"}
